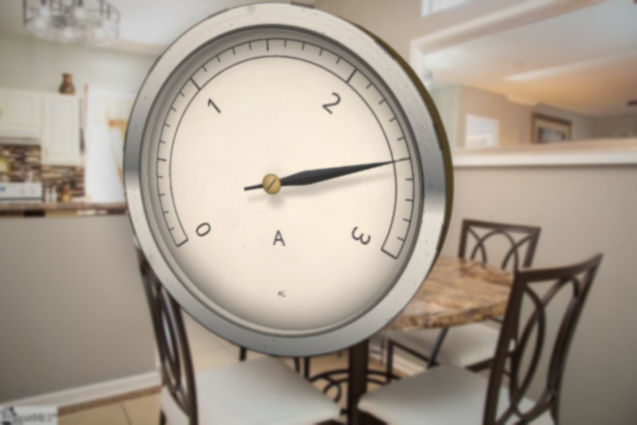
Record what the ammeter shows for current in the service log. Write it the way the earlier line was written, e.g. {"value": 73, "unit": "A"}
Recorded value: {"value": 2.5, "unit": "A"}
